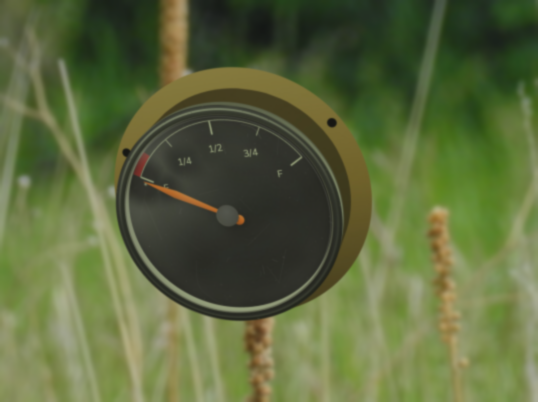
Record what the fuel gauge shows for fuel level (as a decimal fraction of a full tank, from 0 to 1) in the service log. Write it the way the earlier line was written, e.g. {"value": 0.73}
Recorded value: {"value": 0}
